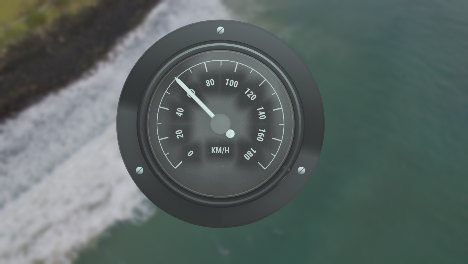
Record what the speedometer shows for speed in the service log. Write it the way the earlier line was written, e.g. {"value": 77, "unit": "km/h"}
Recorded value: {"value": 60, "unit": "km/h"}
